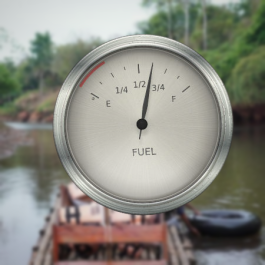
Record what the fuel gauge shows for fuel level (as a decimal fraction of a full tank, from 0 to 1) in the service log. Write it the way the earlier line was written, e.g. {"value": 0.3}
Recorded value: {"value": 0.625}
